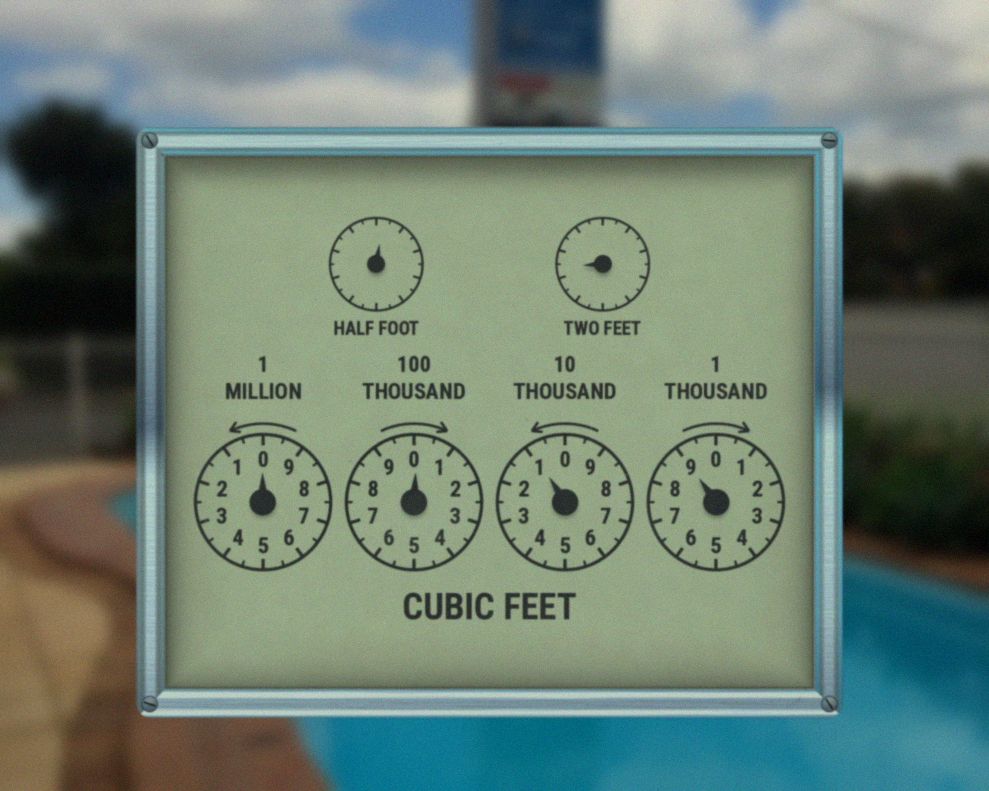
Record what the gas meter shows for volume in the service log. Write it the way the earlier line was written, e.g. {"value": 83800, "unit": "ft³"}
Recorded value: {"value": 900, "unit": "ft³"}
